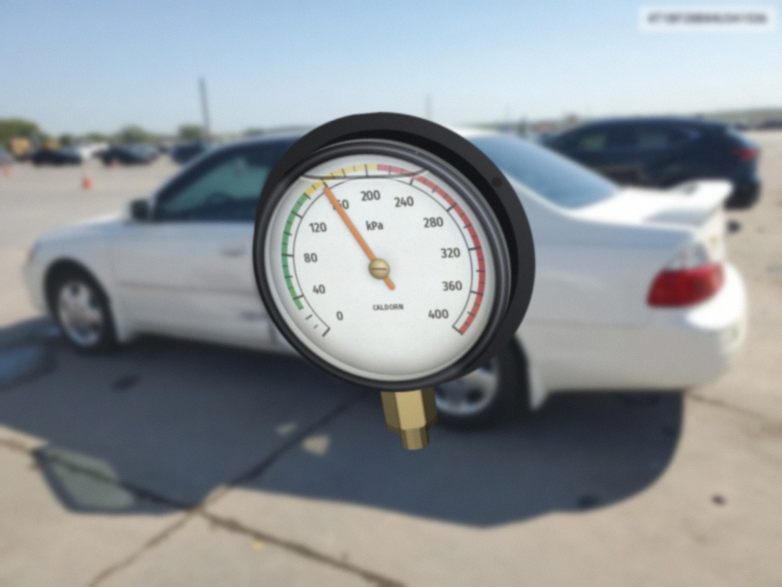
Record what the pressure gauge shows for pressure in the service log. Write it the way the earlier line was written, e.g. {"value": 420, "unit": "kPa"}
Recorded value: {"value": 160, "unit": "kPa"}
